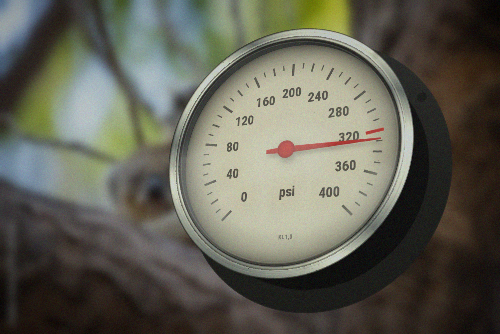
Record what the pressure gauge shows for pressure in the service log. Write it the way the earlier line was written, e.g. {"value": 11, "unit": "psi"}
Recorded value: {"value": 330, "unit": "psi"}
